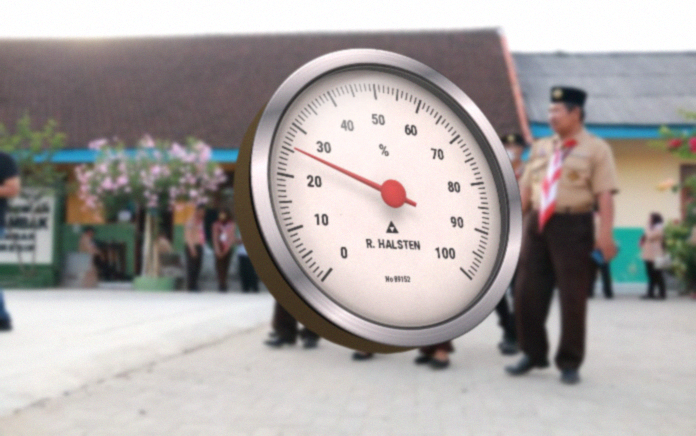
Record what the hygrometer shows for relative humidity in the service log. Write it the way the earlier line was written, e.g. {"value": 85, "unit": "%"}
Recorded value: {"value": 25, "unit": "%"}
